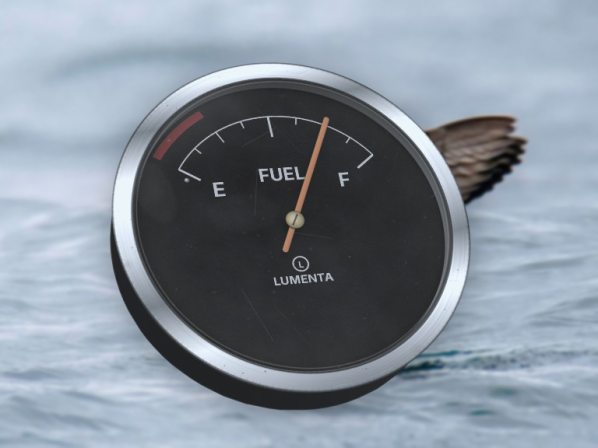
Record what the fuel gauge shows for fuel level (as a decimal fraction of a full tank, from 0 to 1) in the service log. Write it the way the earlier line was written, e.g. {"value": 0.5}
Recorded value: {"value": 0.75}
